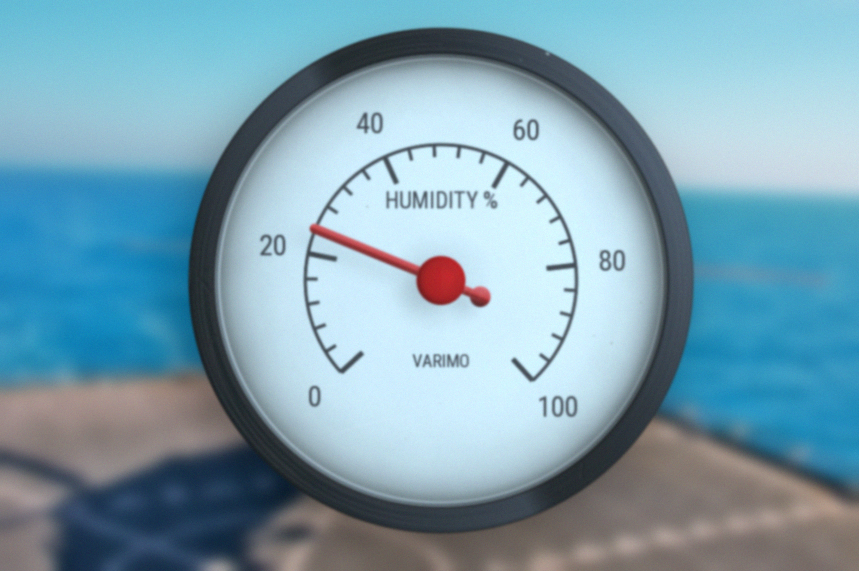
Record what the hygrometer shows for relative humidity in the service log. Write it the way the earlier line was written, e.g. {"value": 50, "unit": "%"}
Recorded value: {"value": 24, "unit": "%"}
